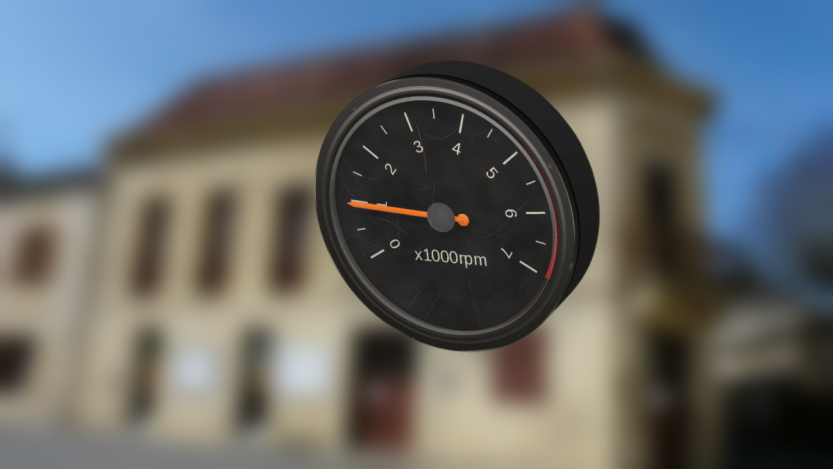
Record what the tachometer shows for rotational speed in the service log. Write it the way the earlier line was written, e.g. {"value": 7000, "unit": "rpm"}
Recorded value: {"value": 1000, "unit": "rpm"}
